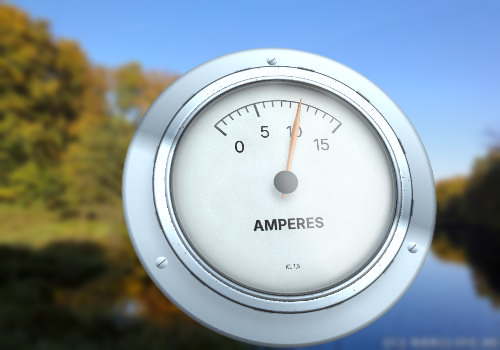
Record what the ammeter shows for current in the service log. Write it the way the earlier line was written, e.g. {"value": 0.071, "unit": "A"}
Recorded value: {"value": 10, "unit": "A"}
